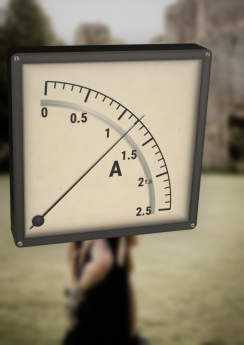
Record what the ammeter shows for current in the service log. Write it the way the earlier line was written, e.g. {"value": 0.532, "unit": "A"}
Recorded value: {"value": 1.2, "unit": "A"}
